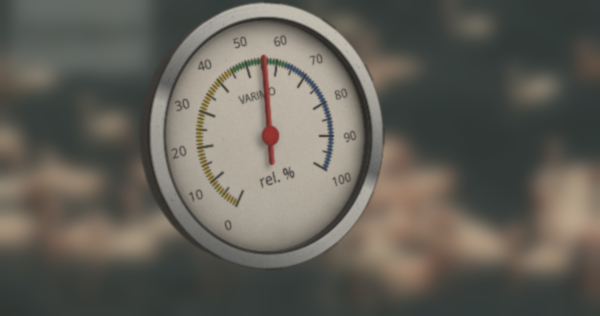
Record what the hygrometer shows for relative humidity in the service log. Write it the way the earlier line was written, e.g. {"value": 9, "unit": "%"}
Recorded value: {"value": 55, "unit": "%"}
